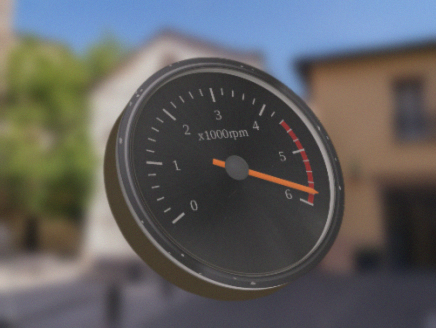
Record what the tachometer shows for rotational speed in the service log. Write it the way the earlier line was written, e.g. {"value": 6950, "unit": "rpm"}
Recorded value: {"value": 5800, "unit": "rpm"}
